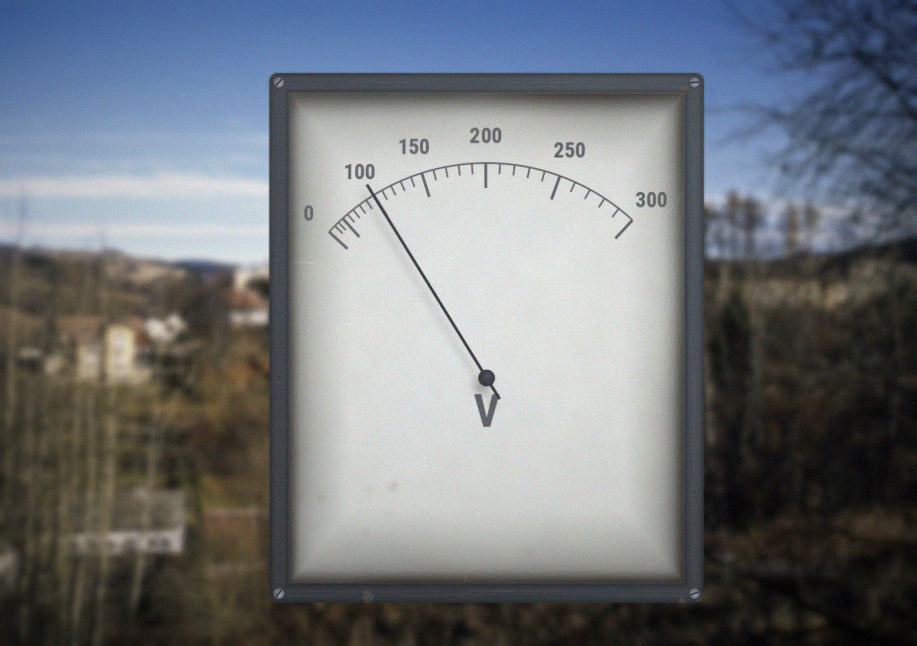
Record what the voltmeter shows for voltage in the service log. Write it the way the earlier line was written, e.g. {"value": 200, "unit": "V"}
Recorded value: {"value": 100, "unit": "V"}
